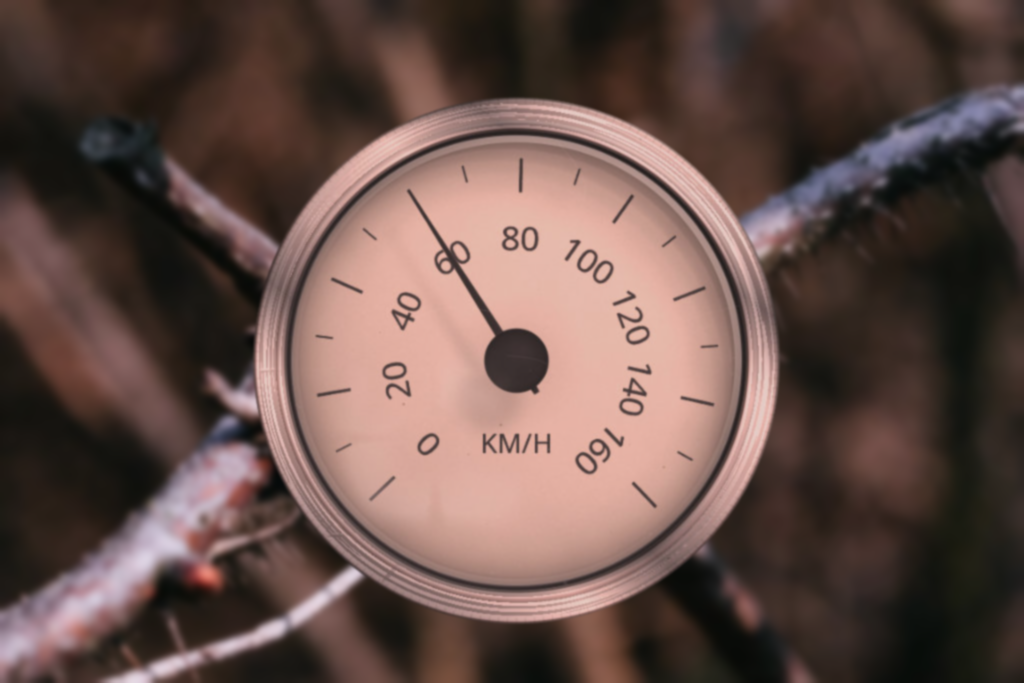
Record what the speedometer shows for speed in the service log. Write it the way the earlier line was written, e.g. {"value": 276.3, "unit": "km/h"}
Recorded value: {"value": 60, "unit": "km/h"}
